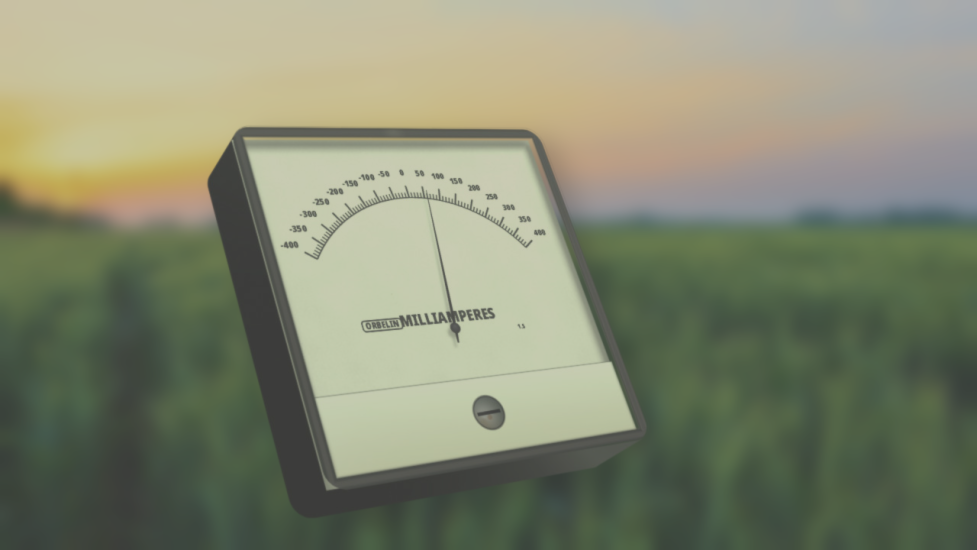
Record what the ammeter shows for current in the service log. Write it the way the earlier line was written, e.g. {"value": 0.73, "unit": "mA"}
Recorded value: {"value": 50, "unit": "mA"}
